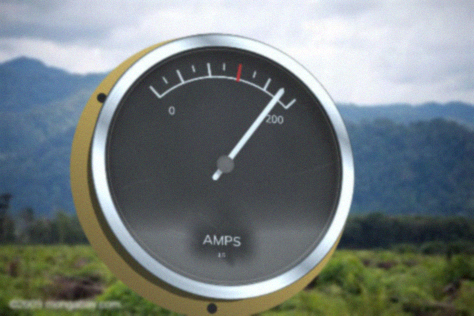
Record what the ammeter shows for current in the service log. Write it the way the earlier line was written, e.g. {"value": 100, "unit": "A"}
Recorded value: {"value": 180, "unit": "A"}
